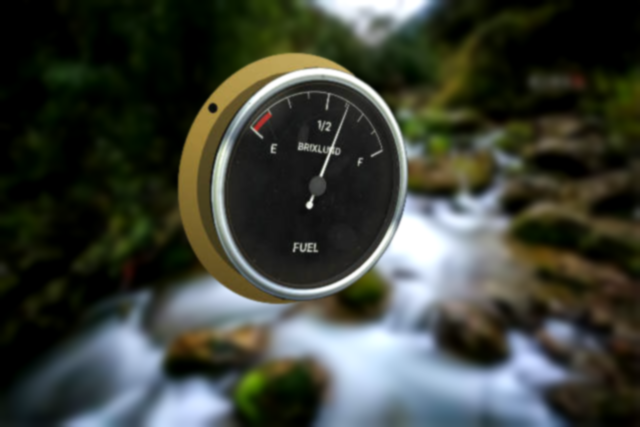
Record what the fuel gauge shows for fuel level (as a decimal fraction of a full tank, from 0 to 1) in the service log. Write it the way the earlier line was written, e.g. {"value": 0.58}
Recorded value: {"value": 0.625}
